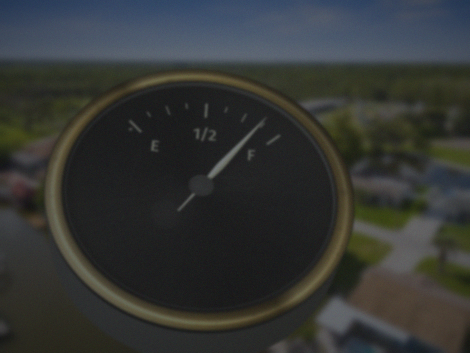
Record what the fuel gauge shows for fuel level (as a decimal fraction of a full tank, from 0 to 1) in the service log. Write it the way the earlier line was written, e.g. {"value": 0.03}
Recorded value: {"value": 0.875}
